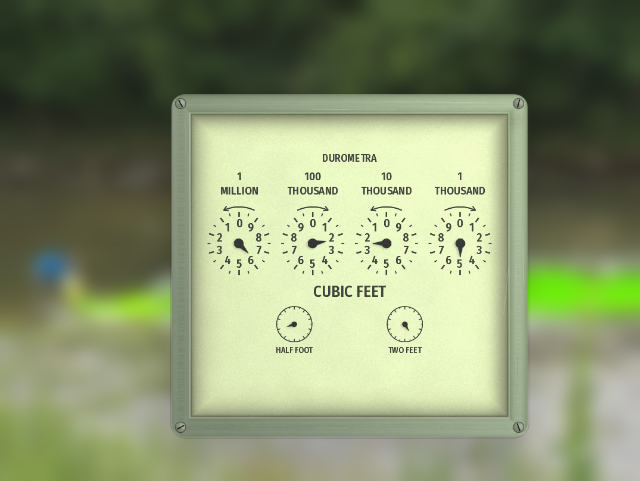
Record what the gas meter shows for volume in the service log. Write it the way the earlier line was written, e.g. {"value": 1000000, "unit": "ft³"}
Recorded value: {"value": 622500, "unit": "ft³"}
